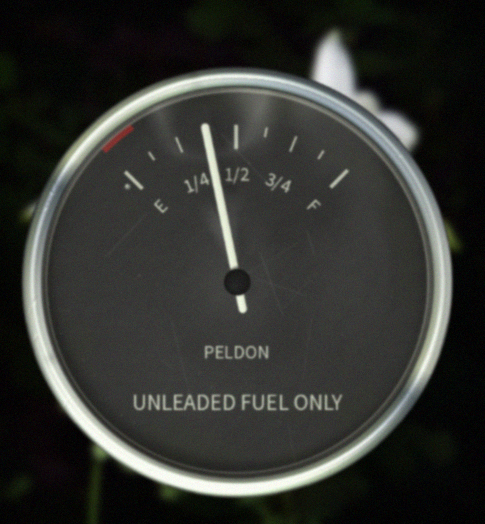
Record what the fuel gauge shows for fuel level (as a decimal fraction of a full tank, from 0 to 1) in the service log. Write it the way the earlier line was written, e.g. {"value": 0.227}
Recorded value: {"value": 0.375}
